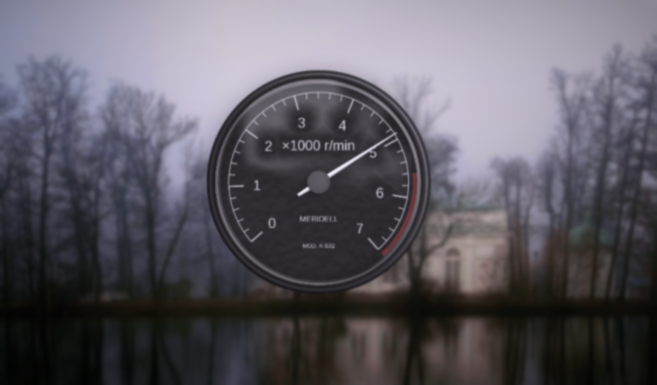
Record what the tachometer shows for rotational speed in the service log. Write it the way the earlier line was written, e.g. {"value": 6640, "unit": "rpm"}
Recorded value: {"value": 4900, "unit": "rpm"}
